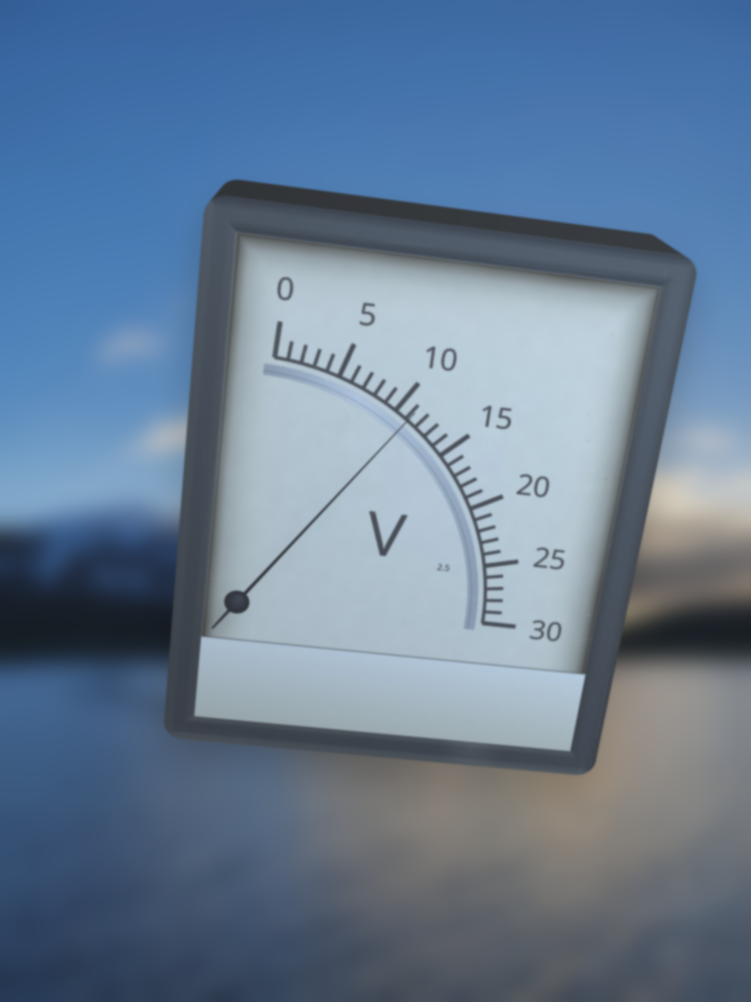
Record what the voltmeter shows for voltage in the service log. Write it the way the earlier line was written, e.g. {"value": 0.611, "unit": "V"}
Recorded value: {"value": 11, "unit": "V"}
